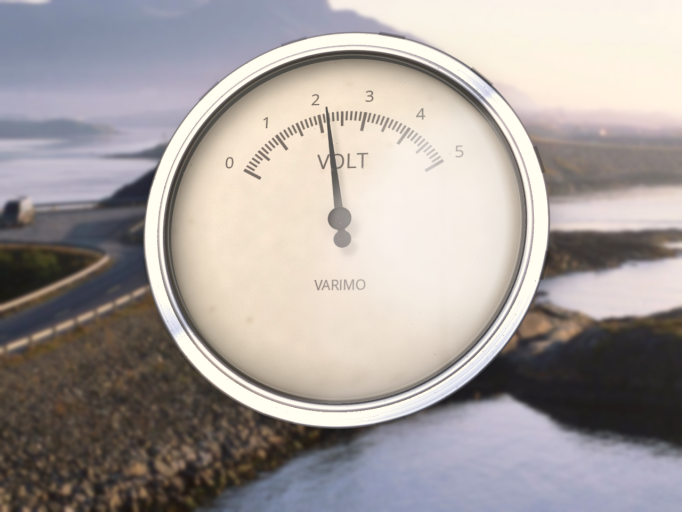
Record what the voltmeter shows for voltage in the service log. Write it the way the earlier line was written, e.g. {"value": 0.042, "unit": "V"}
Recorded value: {"value": 2.2, "unit": "V"}
